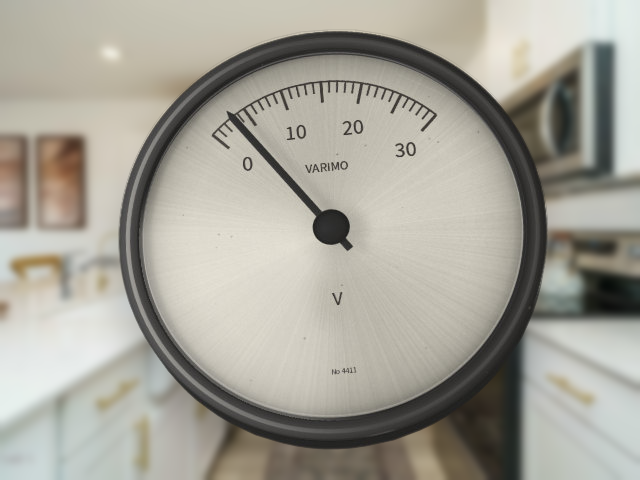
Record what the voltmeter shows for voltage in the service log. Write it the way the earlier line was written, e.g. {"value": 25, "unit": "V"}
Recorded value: {"value": 3, "unit": "V"}
